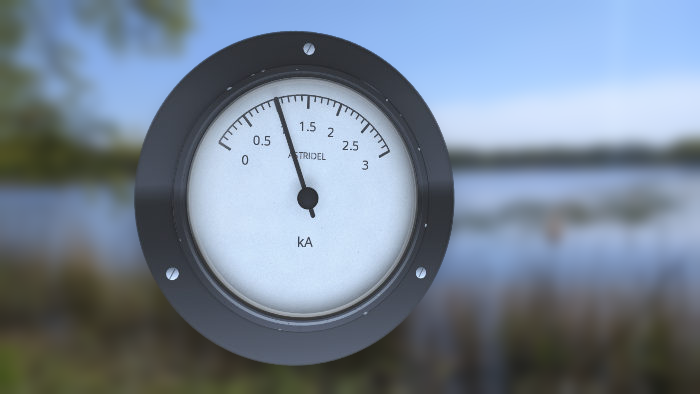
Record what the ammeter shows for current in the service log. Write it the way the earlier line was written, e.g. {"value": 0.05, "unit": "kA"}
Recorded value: {"value": 1, "unit": "kA"}
